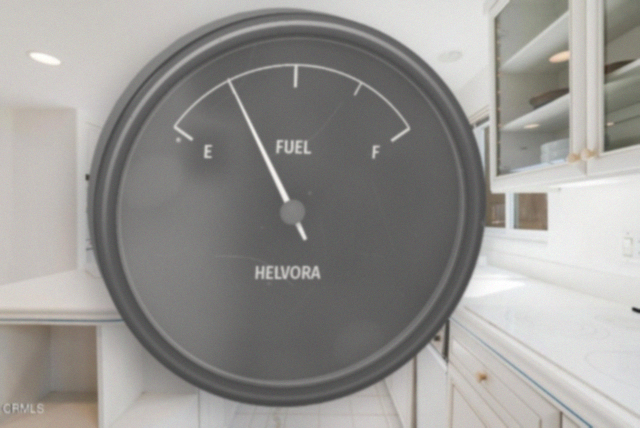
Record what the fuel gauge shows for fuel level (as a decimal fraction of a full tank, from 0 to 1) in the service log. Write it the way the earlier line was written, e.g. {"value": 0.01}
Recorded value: {"value": 0.25}
